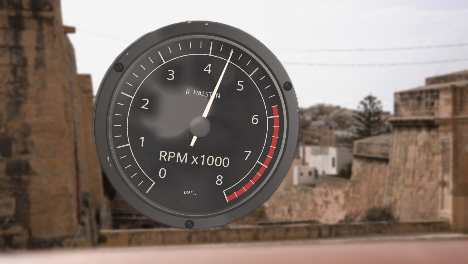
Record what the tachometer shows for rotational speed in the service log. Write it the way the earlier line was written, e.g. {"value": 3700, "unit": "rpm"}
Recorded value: {"value": 4400, "unit": "rpm"}
